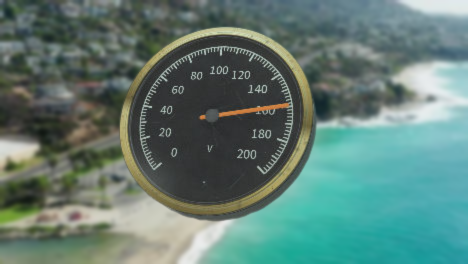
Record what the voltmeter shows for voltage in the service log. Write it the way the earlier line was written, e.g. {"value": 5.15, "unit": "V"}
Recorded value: {"value": 160, "unit": "V"}
